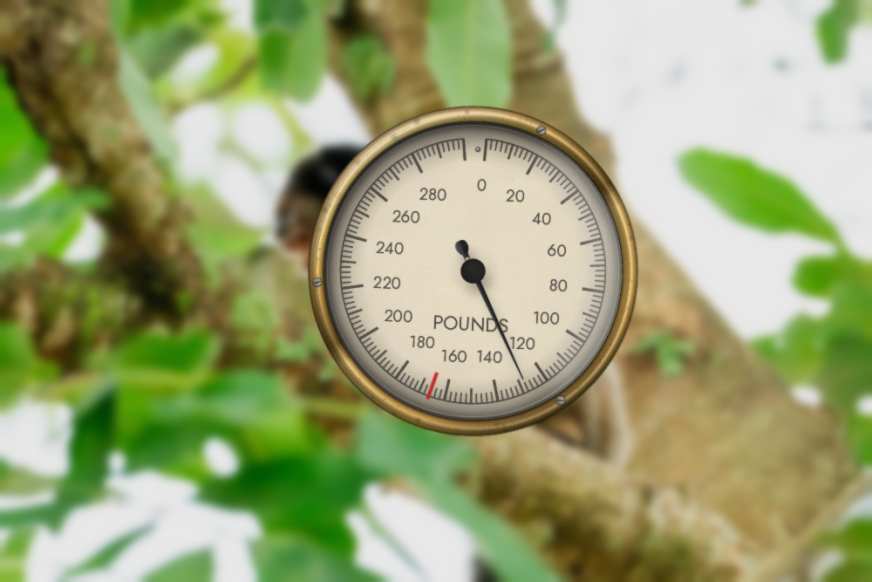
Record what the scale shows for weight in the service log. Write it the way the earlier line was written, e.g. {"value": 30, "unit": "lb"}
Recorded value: {"value": 128, "unit": "lb"}
